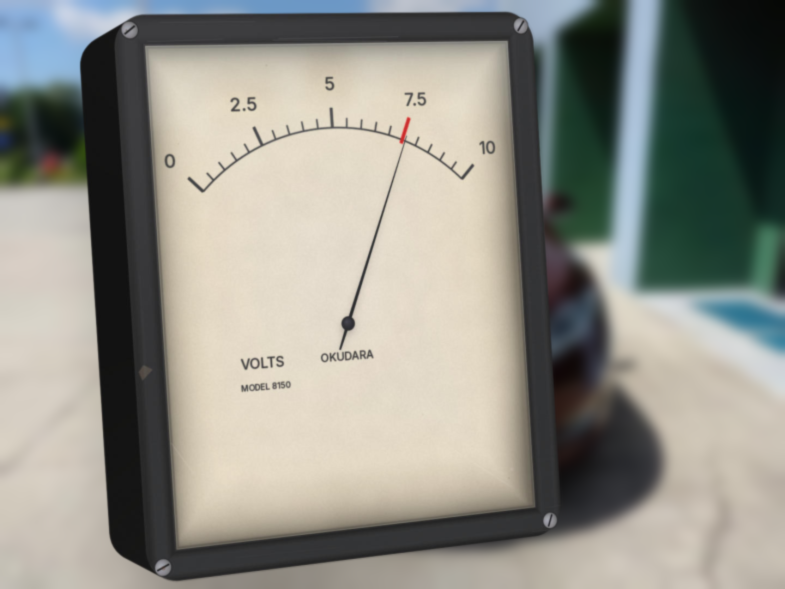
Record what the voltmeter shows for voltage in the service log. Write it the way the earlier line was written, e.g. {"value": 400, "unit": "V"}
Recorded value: {"value": 7.5, "unit": "V"}
